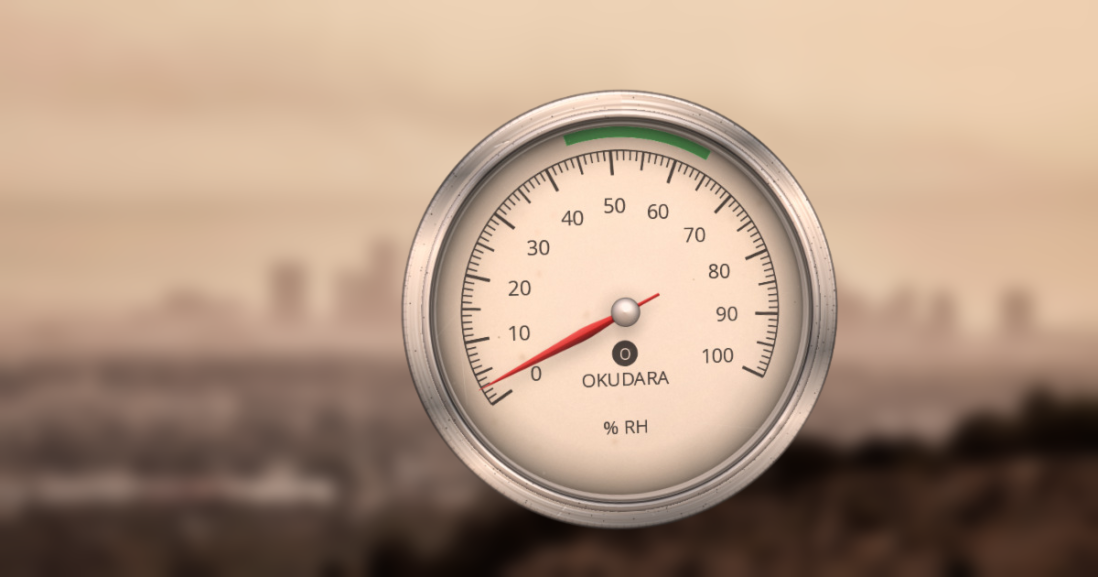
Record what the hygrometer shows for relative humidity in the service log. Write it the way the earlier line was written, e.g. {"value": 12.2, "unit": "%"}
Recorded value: {"value": 3, "unit": "%"}
